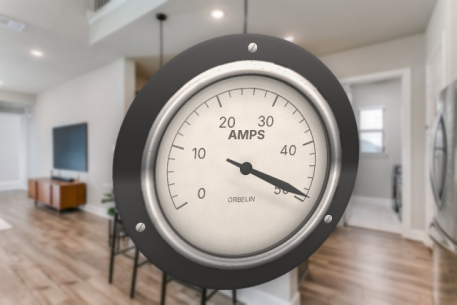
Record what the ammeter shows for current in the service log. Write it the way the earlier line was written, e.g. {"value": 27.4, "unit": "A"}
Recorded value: {"value": 49, "unit": "A"}
